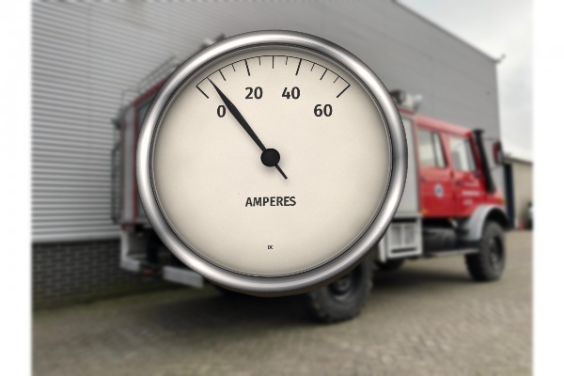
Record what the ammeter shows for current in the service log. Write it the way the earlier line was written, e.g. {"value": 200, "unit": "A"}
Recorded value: {"value": 5, "unit": "A"}
